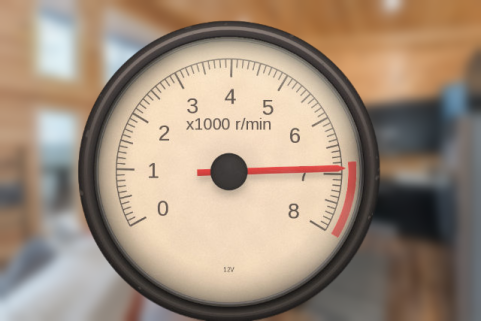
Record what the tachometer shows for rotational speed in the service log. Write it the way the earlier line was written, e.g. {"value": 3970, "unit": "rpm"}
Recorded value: {"value": 6900, "unit": "rpm"}
